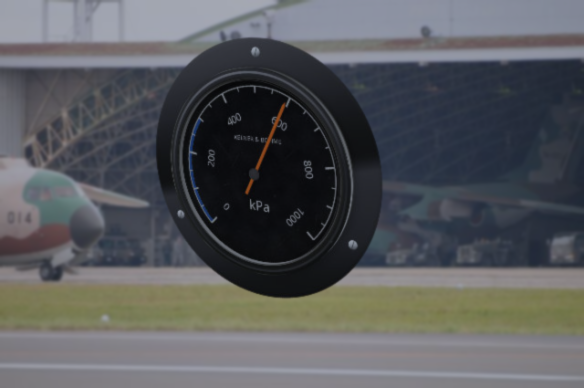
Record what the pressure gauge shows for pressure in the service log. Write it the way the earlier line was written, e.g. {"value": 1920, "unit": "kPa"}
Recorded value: {"value": 600, "unit": "kPa"}
